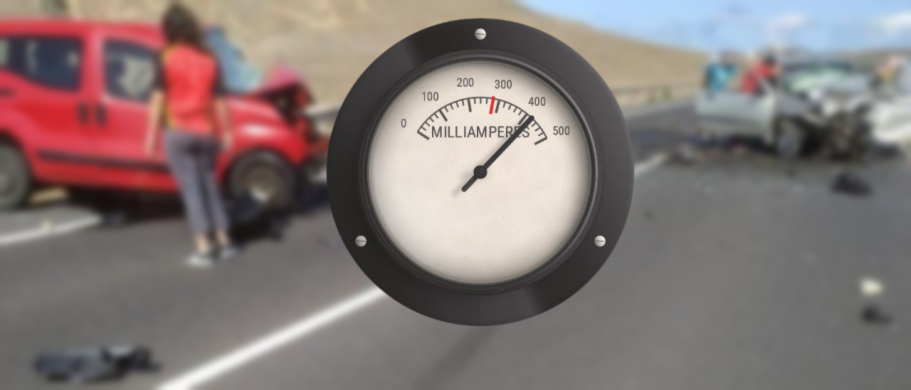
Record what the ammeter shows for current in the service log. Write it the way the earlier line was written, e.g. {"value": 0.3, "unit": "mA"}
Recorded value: {"value": 420, "unit": "mA"}
